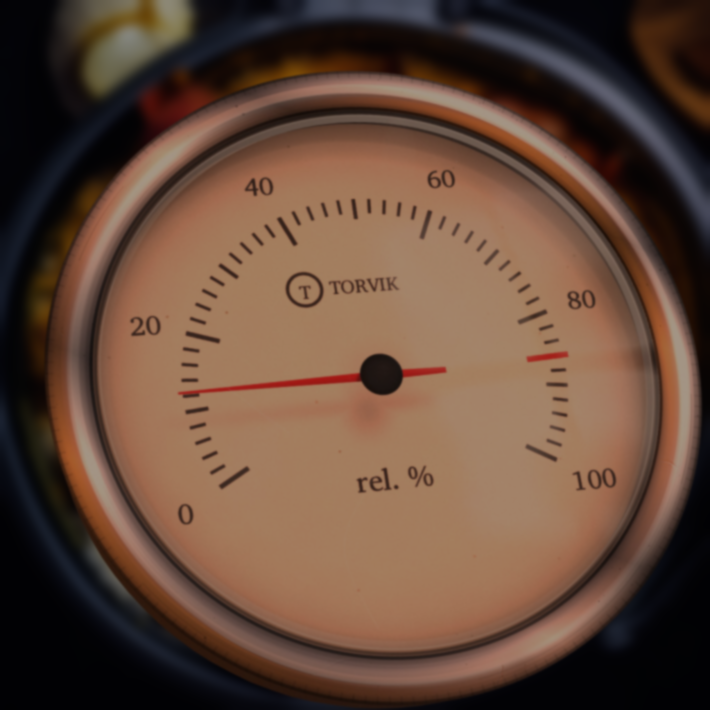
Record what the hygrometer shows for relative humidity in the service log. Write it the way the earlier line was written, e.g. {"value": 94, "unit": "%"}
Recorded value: {"value": 12, "unit": "%"}
